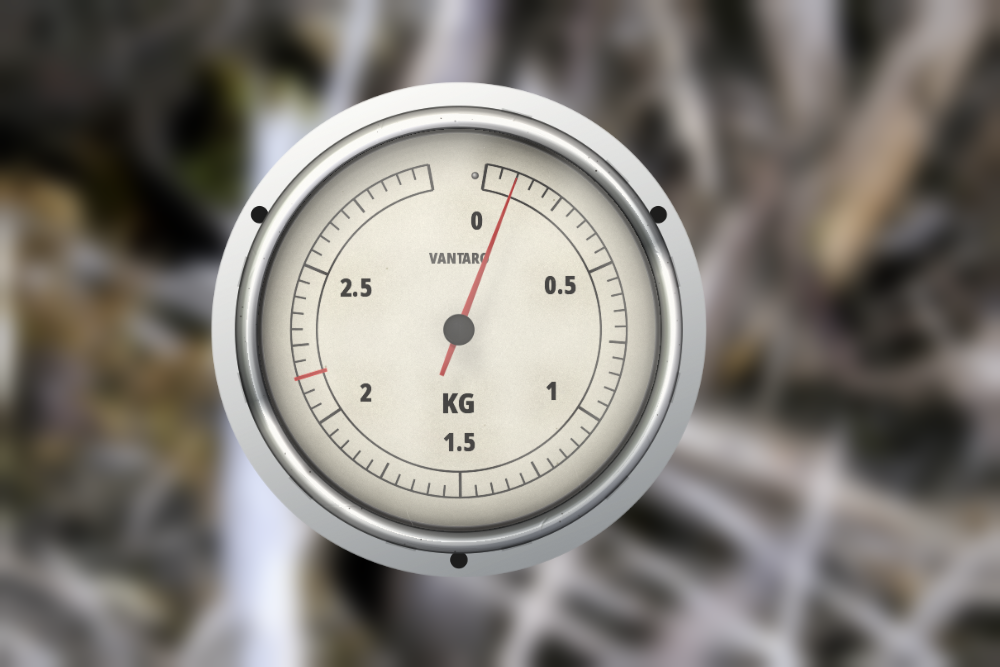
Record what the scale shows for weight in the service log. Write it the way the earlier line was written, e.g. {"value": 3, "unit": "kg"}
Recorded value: {"value": 0.1, "unit": "kg"}
